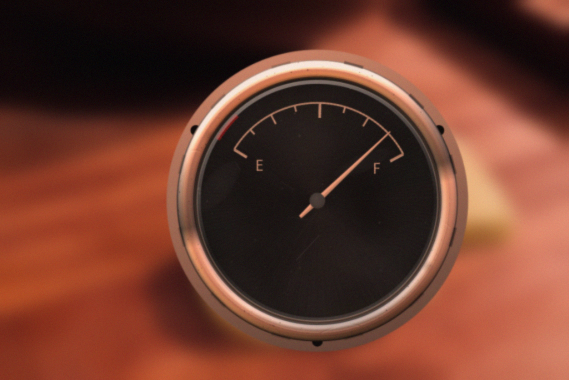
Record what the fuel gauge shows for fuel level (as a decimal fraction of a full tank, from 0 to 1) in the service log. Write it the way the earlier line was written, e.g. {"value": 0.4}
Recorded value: {"value": 0.875}
